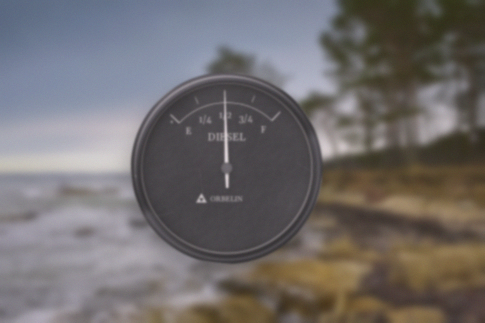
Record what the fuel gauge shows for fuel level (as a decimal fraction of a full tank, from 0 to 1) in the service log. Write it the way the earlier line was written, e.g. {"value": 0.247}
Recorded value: {"value": 0.5}
